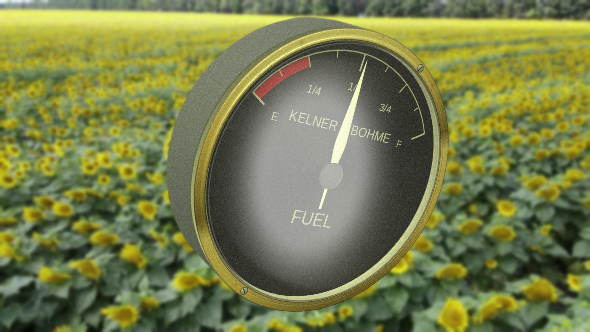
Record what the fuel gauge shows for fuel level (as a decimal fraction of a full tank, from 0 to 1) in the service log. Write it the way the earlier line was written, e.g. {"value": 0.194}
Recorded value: {"value": 0.5}
